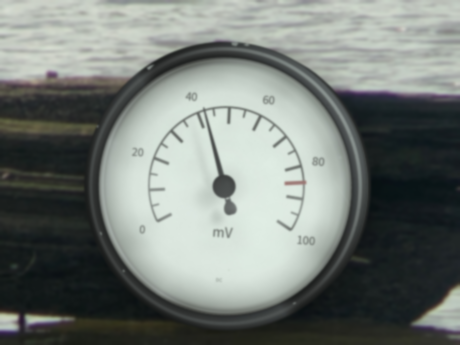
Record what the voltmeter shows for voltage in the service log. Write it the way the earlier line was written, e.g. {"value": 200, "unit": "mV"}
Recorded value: {"value": 42.5, "unit": "mV"}
